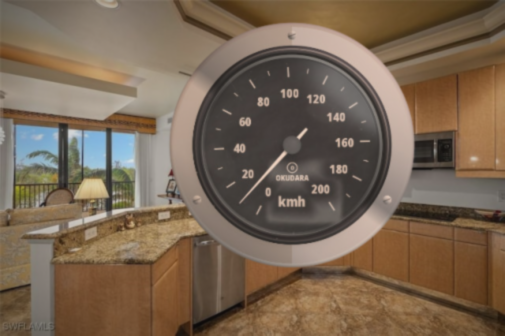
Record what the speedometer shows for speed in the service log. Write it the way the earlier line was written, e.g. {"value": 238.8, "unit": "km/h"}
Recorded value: {"value": 10, "unit": "km/h"}
